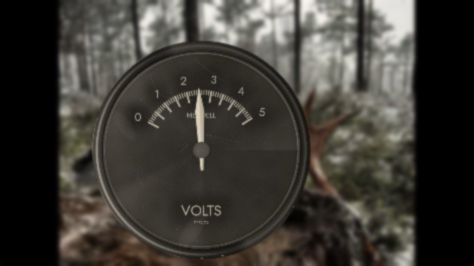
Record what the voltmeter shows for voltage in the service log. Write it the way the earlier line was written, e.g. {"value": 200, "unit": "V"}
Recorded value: {"value": 2.5, "unit": "V"}
